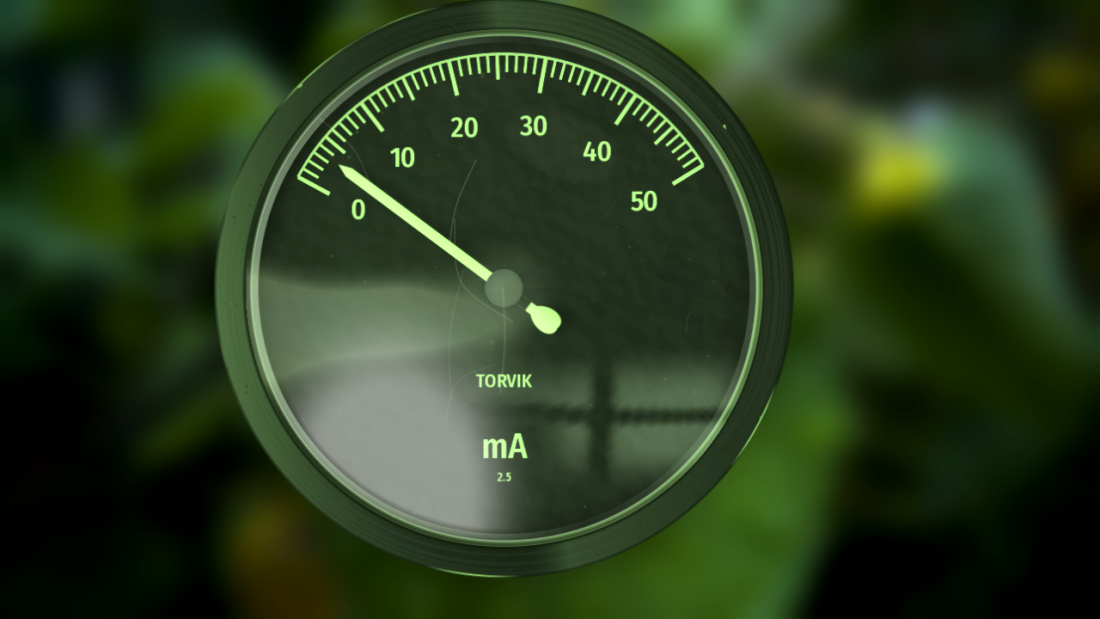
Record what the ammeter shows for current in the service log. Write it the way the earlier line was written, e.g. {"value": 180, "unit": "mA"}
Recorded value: {"value": 3.5, "unit": "mA"}
